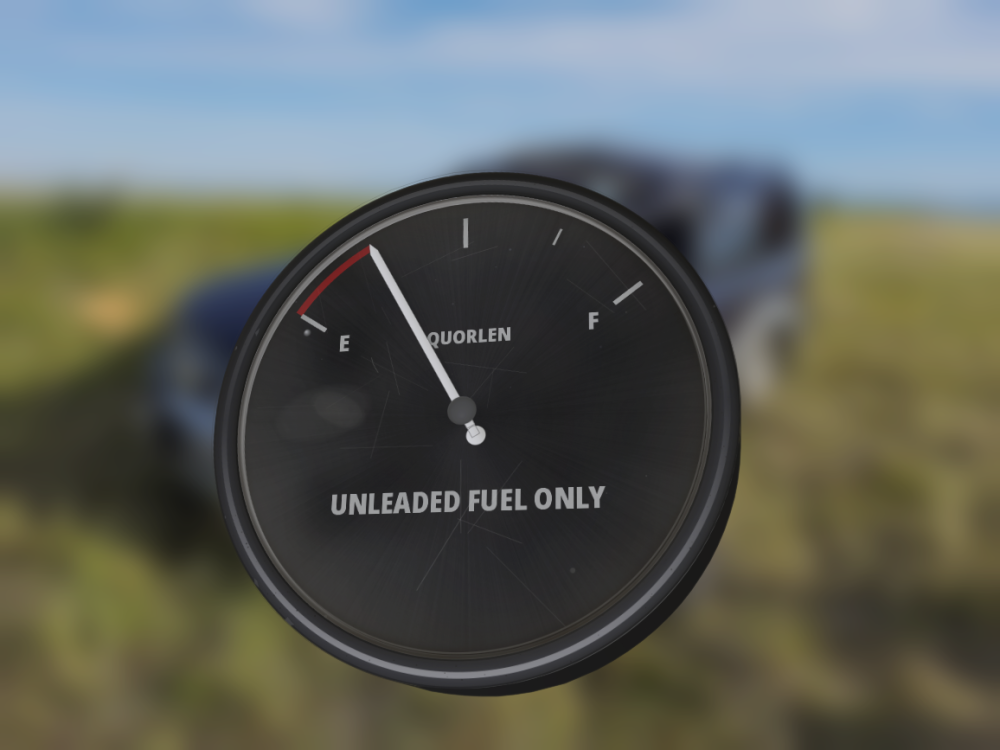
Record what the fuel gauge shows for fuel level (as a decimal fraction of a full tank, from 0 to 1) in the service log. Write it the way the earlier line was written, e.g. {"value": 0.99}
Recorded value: {"value": 0.25}
